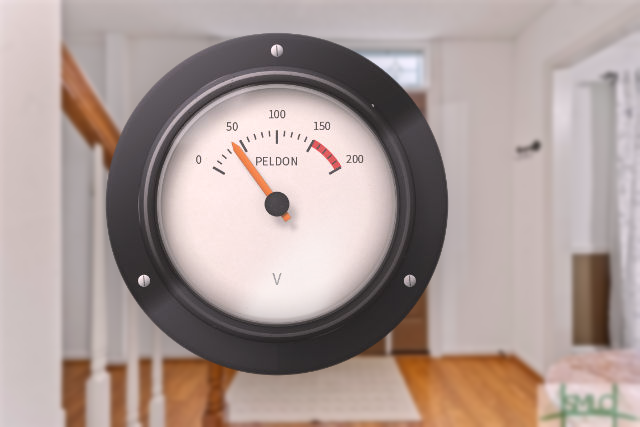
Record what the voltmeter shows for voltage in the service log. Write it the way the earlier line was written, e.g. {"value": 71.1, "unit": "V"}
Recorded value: {"value": 40, "unit": "V"}
